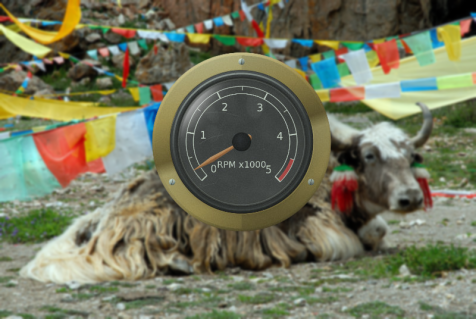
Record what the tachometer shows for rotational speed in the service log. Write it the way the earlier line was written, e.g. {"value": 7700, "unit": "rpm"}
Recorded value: {"value": 250, "unit": "rpm"}
